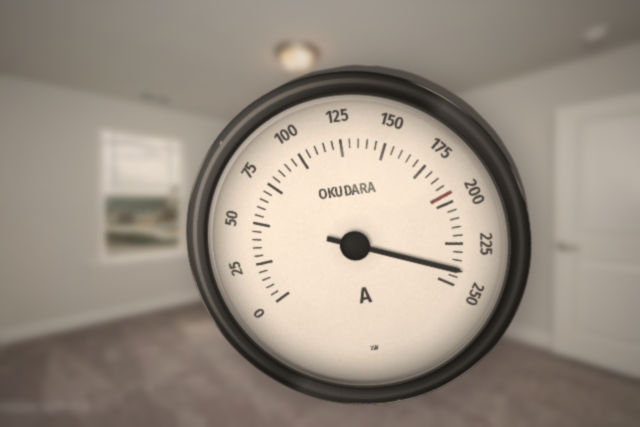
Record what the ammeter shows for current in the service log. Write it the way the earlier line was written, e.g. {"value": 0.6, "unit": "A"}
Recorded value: {"value": 240, "unit": "A"}
